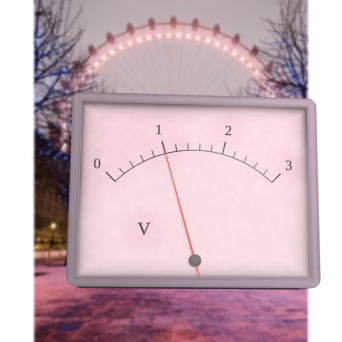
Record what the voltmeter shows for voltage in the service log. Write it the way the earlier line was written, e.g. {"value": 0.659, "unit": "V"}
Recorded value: {"value": 1, "unit": "V"}
